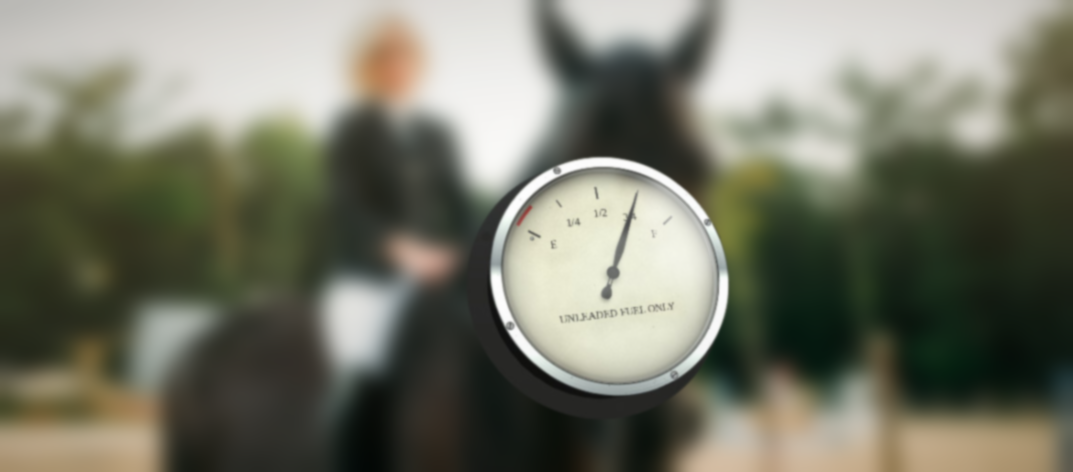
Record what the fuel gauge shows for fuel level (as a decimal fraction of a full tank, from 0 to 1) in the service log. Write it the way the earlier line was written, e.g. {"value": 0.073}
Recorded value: {"value": 0.75}
